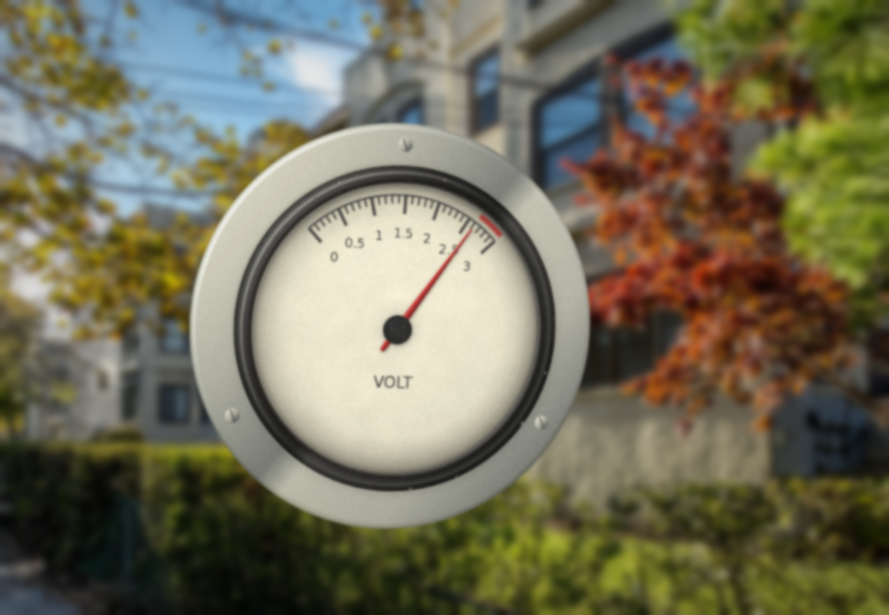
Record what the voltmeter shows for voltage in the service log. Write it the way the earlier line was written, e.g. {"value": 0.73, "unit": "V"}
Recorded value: {"value": 2.6, "unit": "V"}
